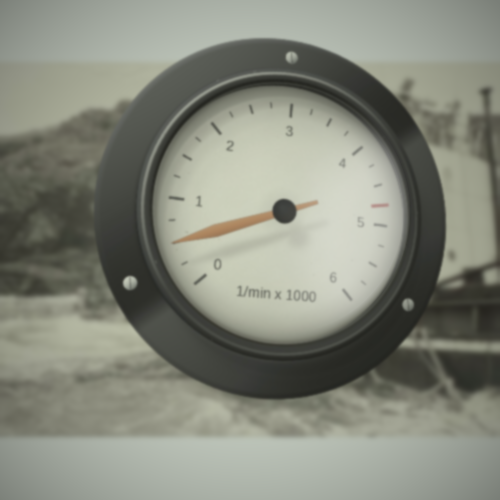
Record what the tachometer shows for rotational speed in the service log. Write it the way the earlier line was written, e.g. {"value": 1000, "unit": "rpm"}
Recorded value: {"value": 500, "unit": "rpm"}
